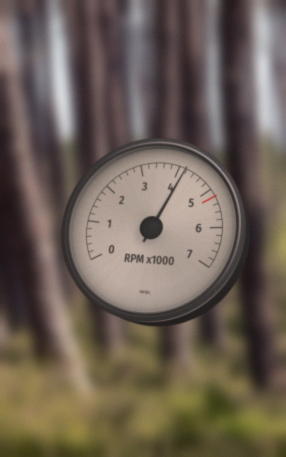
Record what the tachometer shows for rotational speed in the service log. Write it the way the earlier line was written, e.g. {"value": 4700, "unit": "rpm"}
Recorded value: {"value": 4200, "unit": "rpm"}
